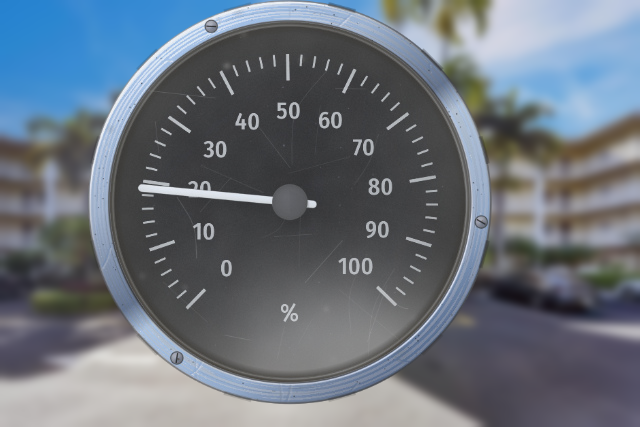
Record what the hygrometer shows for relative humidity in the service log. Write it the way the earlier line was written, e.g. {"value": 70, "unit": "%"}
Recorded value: {"value": 19, "unit": "%"}
